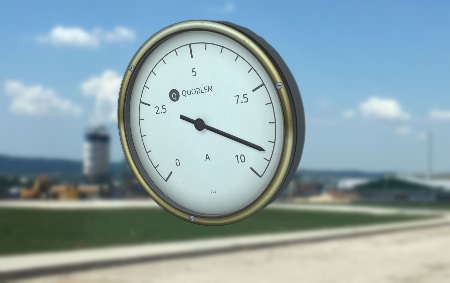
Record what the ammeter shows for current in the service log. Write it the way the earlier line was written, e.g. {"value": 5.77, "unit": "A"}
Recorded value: {"value": 9.25, "unit": "A"}
